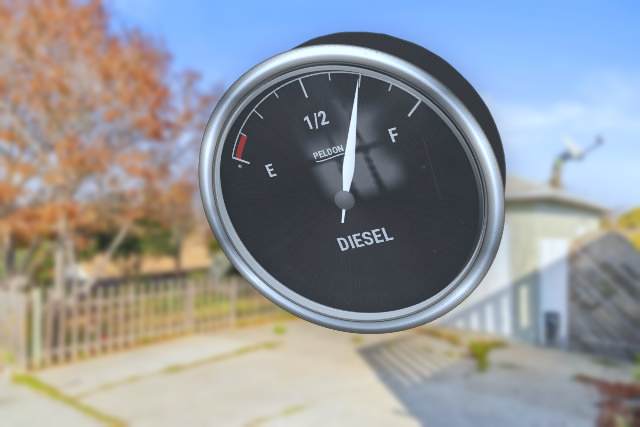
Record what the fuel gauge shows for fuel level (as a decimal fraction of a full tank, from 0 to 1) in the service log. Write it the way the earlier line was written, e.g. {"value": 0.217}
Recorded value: {"value": 0.75}
